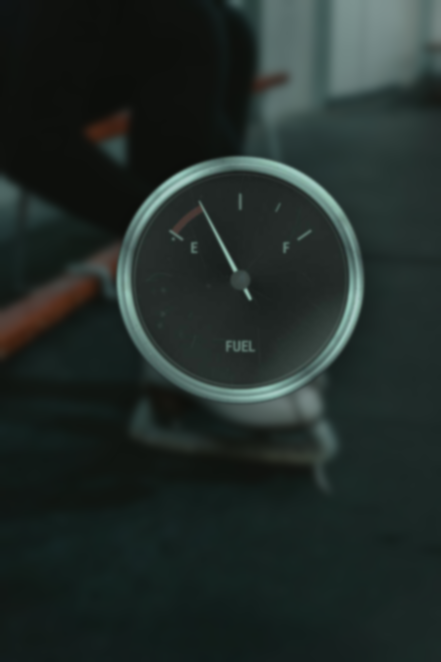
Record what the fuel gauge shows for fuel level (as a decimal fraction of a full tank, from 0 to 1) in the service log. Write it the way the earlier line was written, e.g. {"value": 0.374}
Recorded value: {"value": 0.25}
